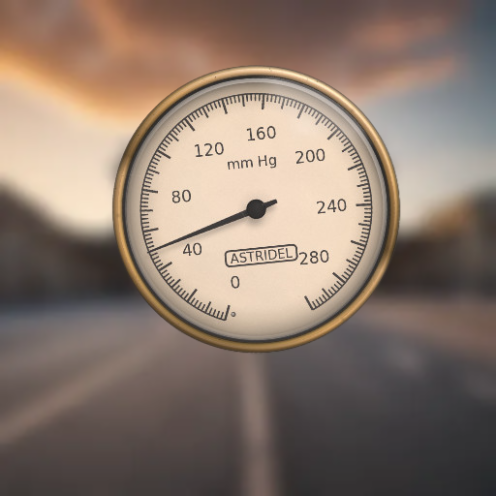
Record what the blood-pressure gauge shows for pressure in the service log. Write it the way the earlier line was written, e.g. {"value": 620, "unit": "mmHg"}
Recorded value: {"value": 50, "unit": "mmHg"}
